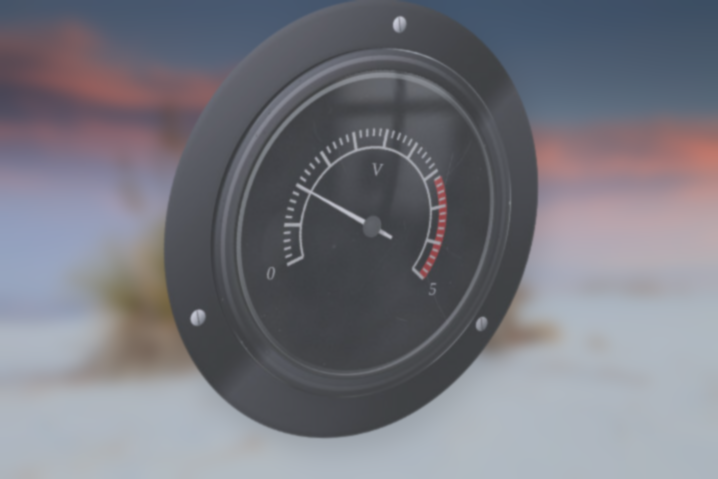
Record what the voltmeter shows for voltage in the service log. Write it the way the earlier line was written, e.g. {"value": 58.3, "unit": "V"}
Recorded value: {"value": 1, "unit": "V"}
